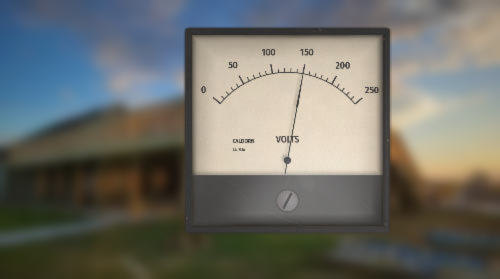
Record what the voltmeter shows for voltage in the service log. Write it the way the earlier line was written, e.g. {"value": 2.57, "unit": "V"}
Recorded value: {"value": 150, "unit": "V"}
